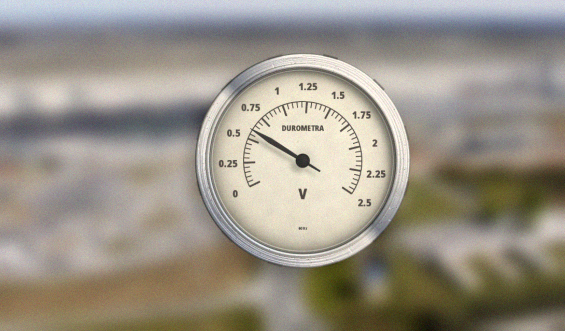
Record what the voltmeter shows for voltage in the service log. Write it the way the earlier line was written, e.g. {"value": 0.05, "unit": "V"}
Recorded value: {"value": 0.6, "unit": "V"}
